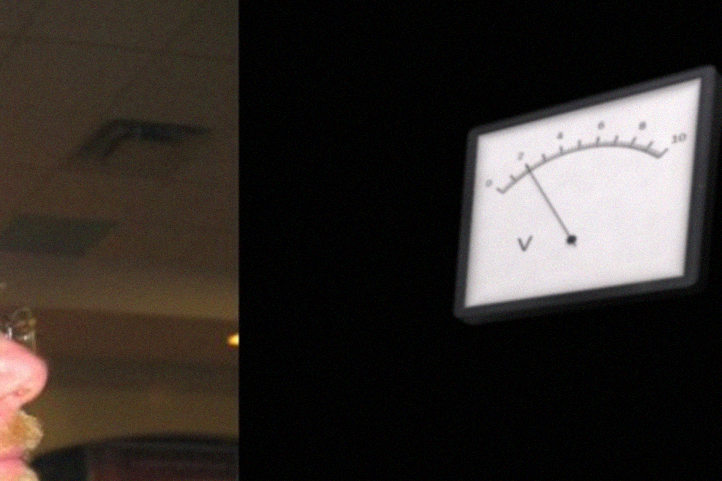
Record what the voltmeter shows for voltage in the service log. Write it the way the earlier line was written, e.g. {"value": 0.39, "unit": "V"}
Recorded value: {"value": 2, "unit": "V"}
